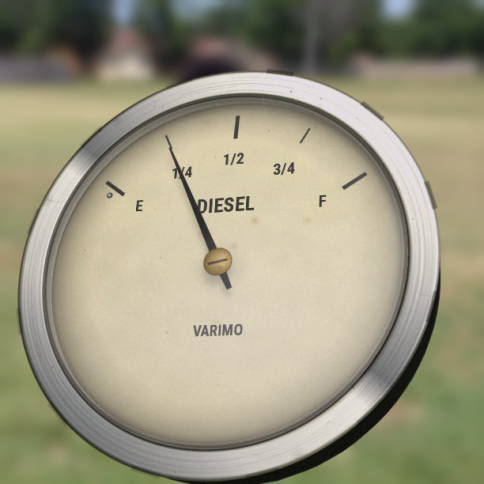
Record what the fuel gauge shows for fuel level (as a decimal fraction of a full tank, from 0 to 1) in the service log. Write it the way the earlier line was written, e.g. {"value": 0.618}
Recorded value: {"value": 0.25}
